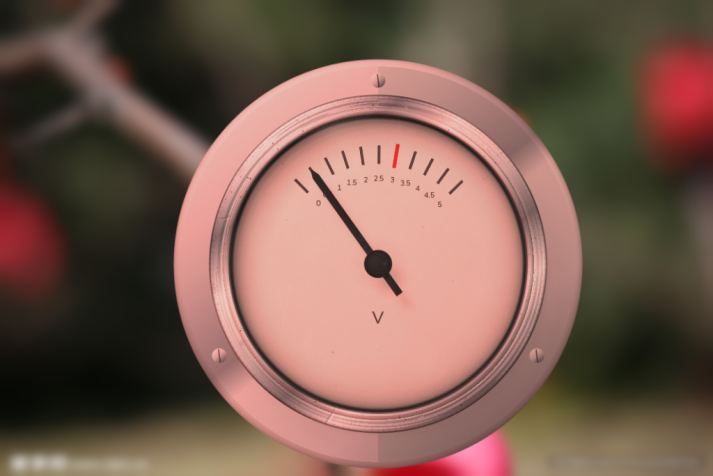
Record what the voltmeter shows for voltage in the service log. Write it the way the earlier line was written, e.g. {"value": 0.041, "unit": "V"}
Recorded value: {"value": 0.5, "unit": "V"}
